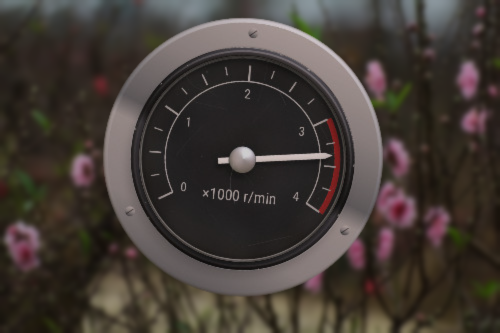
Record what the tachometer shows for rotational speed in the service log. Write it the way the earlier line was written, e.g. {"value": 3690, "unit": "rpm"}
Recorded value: {"value": 3375, "unit": "rpm"}
